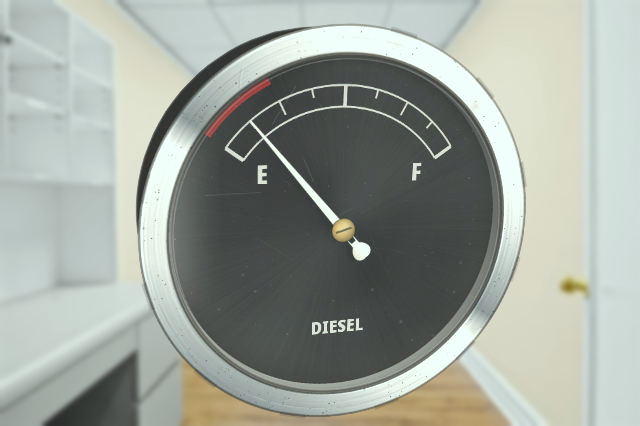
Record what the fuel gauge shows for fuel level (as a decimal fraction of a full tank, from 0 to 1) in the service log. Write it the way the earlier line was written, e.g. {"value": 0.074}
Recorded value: {"value": 0.125}
